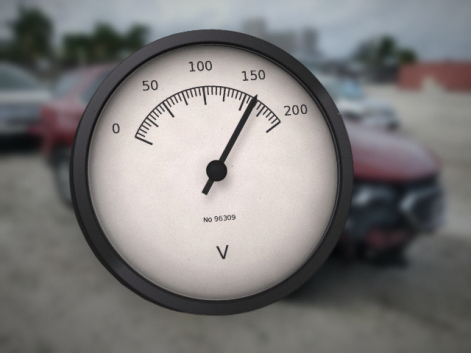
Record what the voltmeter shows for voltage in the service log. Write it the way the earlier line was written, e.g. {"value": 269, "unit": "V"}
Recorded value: {"value": 160, "unit": "V"}
